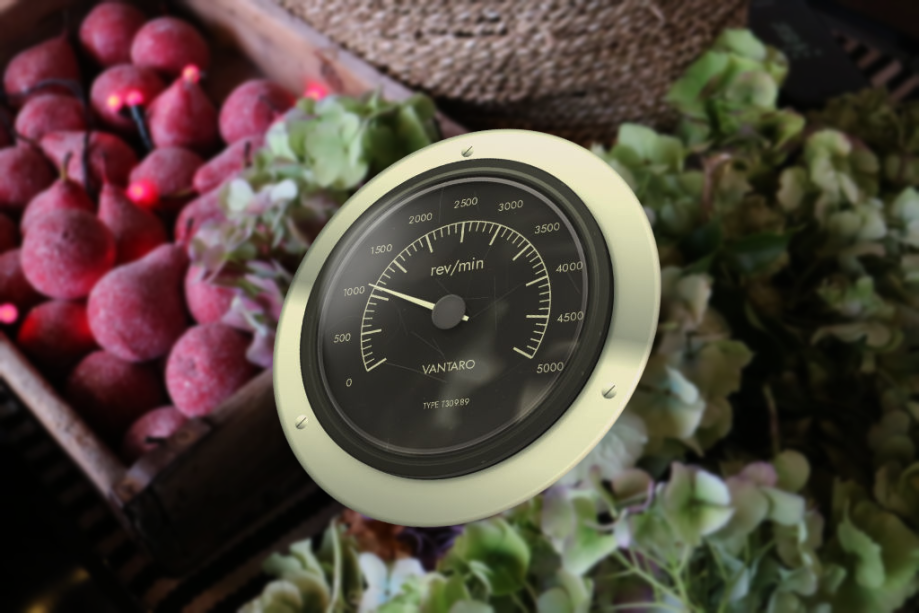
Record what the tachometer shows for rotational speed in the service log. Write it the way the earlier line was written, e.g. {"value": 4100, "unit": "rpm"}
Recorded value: {"value": 1100, "unit": "rpm"}
